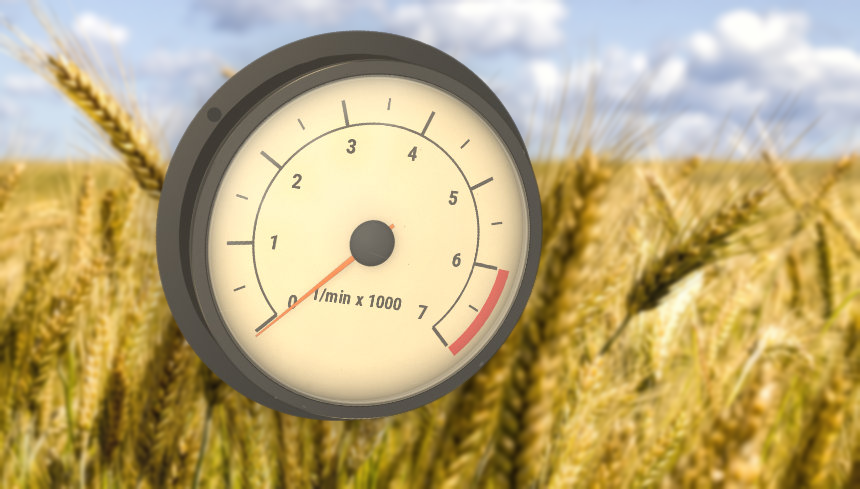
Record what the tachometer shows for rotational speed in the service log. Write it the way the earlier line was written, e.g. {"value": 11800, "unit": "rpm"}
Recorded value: {"value": 0, "unit": "rpm"}
